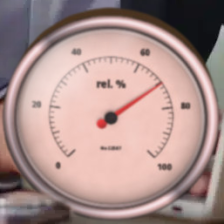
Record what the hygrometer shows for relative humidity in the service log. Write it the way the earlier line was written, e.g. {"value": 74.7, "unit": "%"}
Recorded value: {"value": 70, "unit": "%"}
